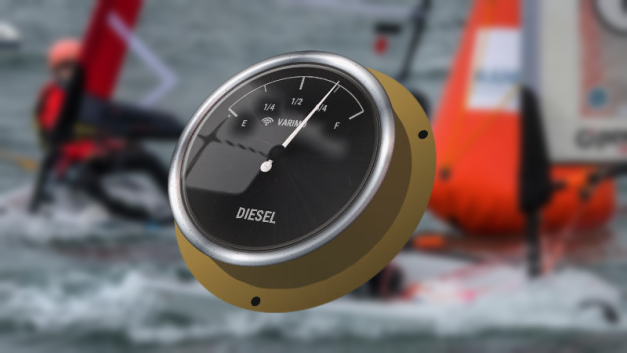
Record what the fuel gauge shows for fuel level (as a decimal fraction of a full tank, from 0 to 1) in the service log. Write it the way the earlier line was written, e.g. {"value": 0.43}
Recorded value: {"value": 0.75}
